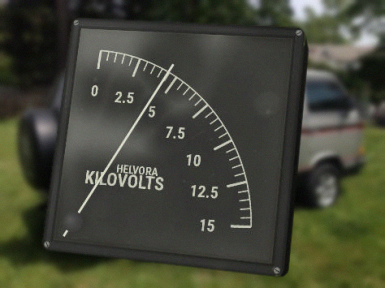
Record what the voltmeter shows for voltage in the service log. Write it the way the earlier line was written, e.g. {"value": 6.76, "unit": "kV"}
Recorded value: {"value": 4.5, "unit": "kV"}
